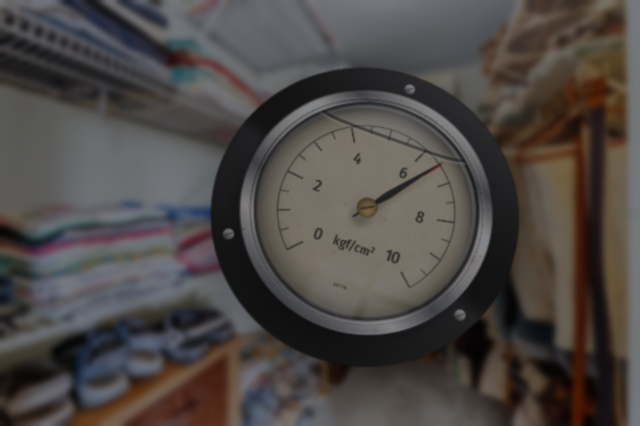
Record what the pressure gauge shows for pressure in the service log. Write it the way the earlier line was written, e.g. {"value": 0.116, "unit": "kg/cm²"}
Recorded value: {"value": 6.5, "unit": "kg/cm²"}
